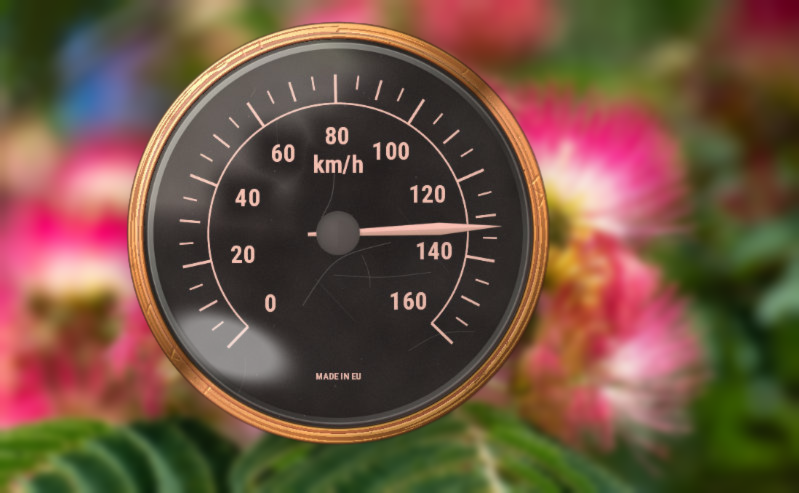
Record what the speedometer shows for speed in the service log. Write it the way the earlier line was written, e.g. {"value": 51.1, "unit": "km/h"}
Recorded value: {"value": 132.5, "unit": "km/h"}
